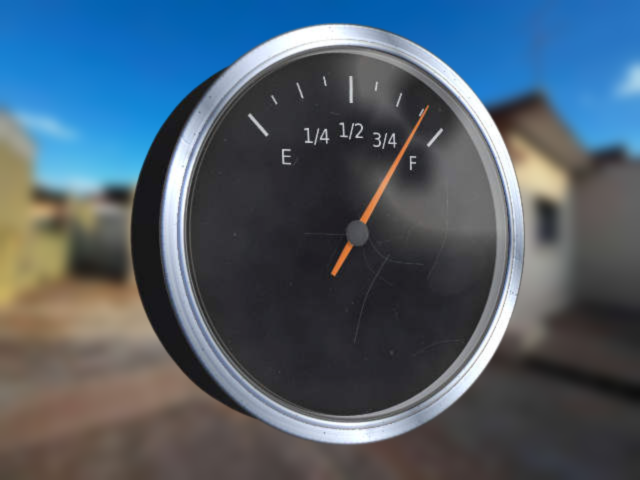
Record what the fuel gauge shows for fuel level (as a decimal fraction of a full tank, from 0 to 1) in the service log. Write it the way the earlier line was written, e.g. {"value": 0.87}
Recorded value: {"value": 0.875}
